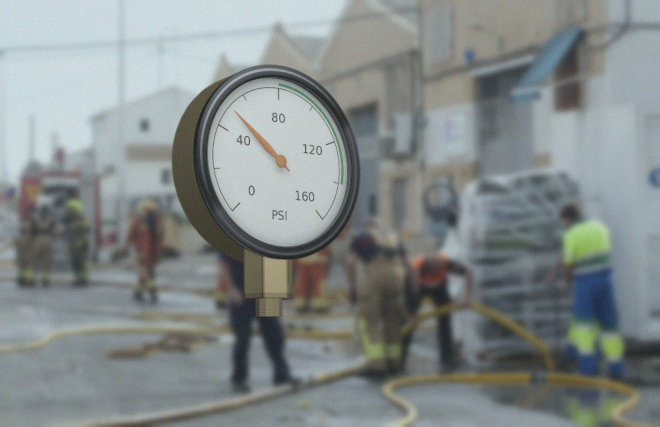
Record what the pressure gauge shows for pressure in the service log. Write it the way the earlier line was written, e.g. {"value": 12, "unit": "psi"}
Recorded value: {"value": 50, "unit": "psi"}
